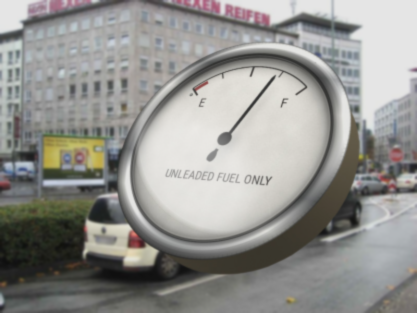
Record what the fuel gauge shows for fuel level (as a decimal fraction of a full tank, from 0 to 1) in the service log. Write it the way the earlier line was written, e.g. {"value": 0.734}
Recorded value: {"value": 0.75}
